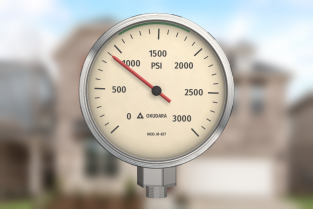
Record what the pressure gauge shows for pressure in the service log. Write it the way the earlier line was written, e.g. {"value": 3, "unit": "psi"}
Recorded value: {"value": 900, "unit": "psi"}
